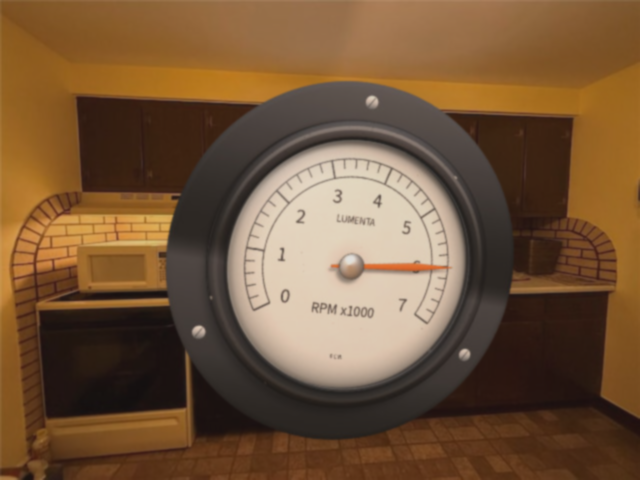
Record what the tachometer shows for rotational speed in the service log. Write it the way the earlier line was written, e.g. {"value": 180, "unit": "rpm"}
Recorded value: {"value": 6000, "unit": "rpm"}
